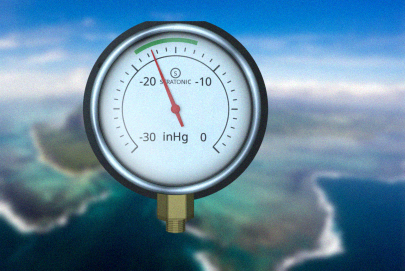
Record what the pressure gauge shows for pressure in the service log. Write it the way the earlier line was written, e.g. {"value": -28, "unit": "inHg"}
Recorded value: {"value": -17.5, "unit": "inHg"}
